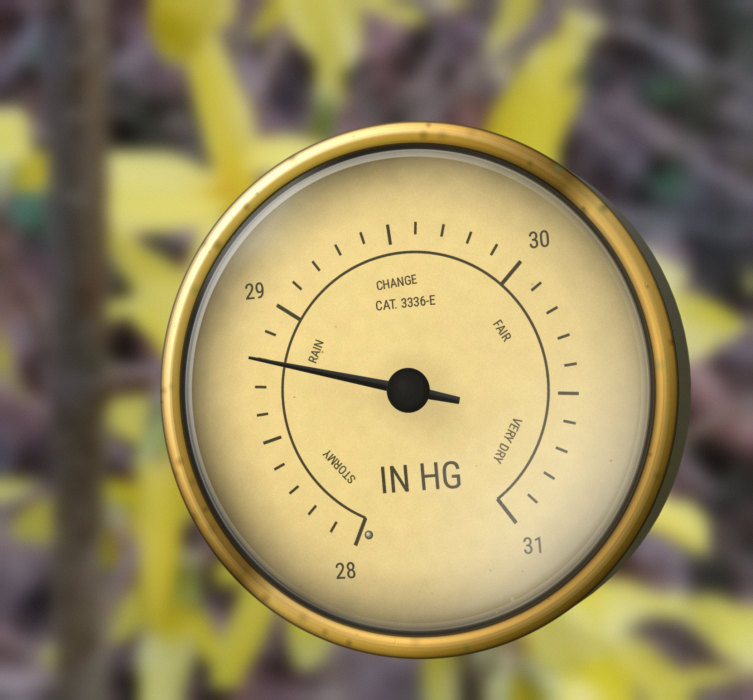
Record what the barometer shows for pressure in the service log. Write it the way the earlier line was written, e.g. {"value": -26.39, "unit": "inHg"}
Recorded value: {"value": 28.8, "unit": "inHg"}
